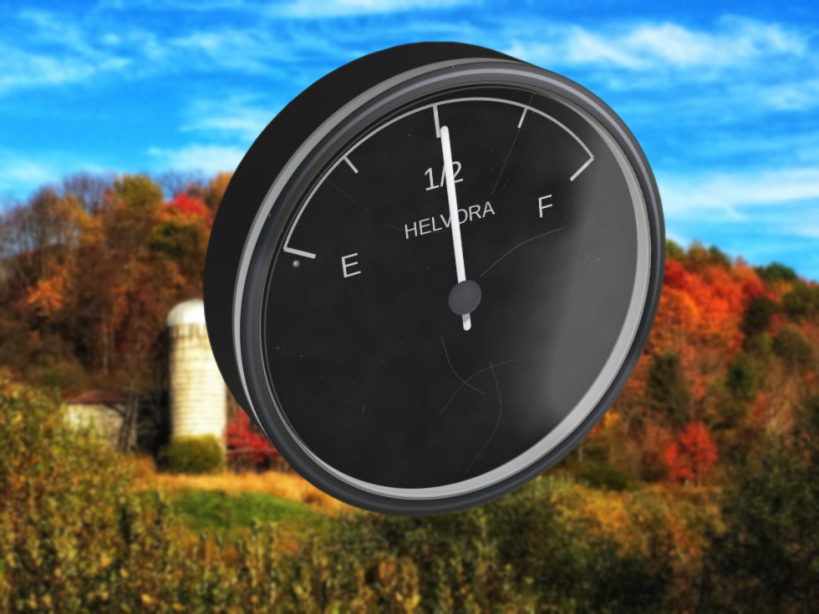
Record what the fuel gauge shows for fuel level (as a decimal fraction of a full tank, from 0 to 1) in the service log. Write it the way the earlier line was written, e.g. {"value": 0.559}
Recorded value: {"value": 0.5}
